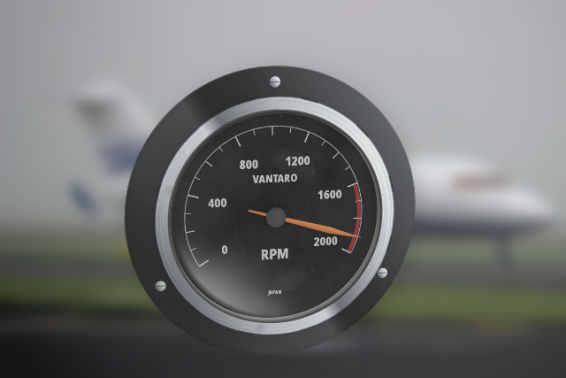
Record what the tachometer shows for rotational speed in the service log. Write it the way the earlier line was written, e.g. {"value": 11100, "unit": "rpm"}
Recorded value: {"value": 1900, "unit": "rpm"}
